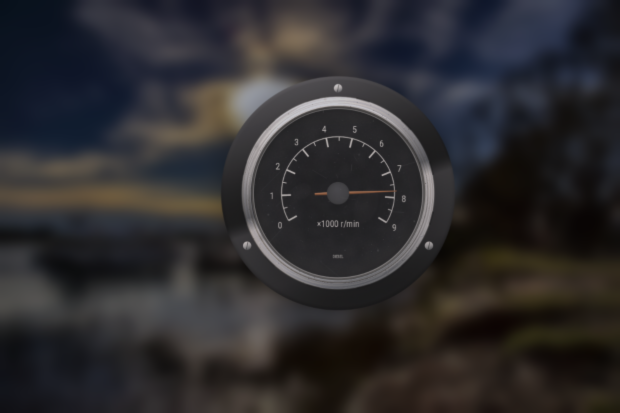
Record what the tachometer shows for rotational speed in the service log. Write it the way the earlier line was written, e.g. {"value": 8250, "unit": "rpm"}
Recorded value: {"value": 7750, "unit": "rpm"}
